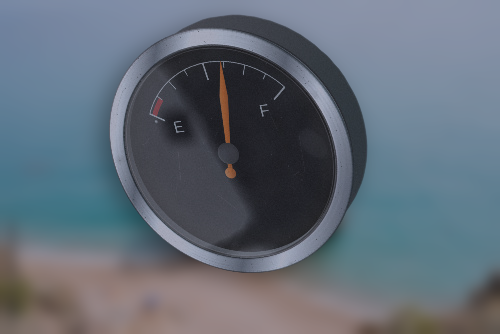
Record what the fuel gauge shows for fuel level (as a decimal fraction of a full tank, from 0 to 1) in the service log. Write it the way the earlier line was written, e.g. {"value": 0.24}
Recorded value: {"value": 0.625}
